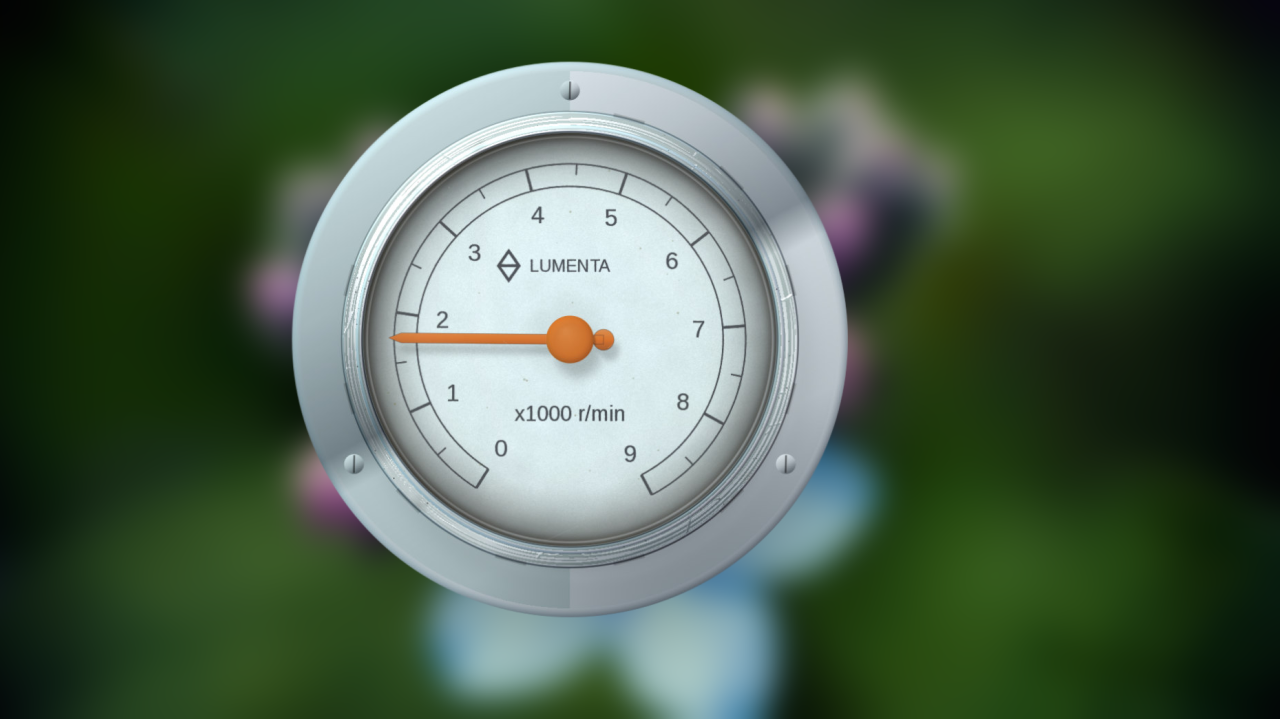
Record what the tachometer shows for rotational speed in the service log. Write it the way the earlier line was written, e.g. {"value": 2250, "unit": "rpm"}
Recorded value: {"value": 1750, "unit": "rpm"}
